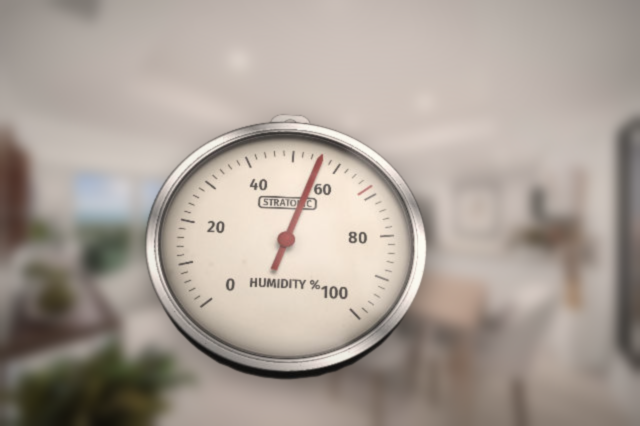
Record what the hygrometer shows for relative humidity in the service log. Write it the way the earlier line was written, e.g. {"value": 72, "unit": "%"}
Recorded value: {"value": 56, "unit": "%"}
